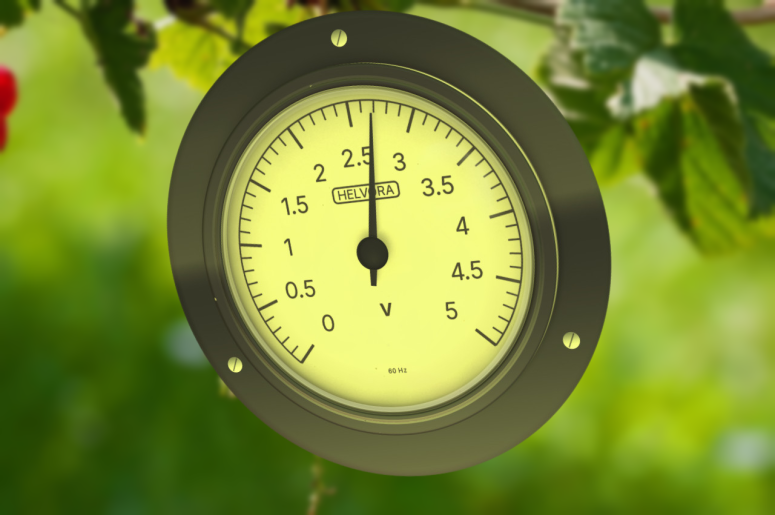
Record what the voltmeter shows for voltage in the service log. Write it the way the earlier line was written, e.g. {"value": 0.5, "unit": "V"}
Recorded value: {"value": 2.7, "unit": "V"}
